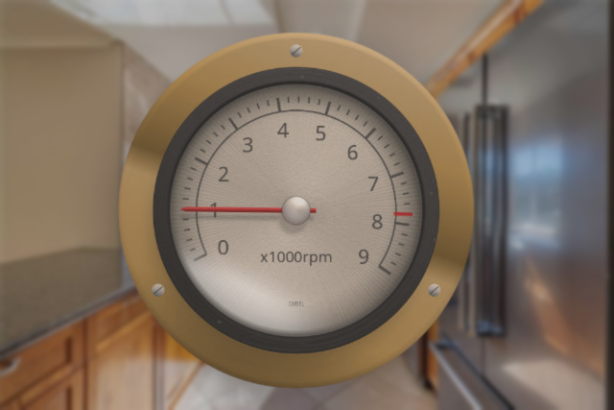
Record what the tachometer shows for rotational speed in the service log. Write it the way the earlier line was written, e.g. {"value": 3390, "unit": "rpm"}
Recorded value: {"value": 1000, "unit": "rpm"}
